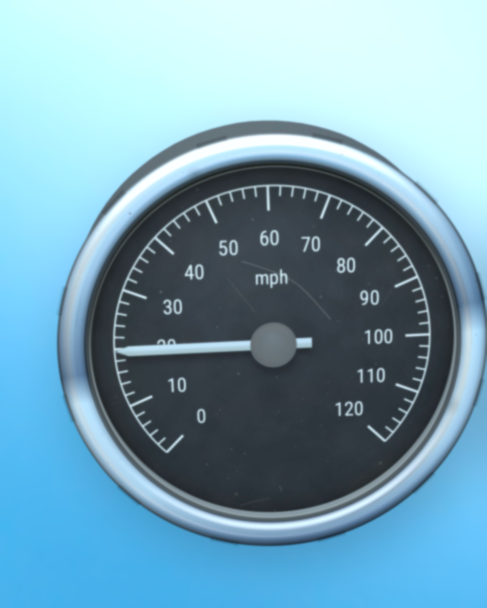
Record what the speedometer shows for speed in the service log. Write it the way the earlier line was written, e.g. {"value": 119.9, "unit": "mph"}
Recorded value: {"value": 20, "unit": "mph"}
